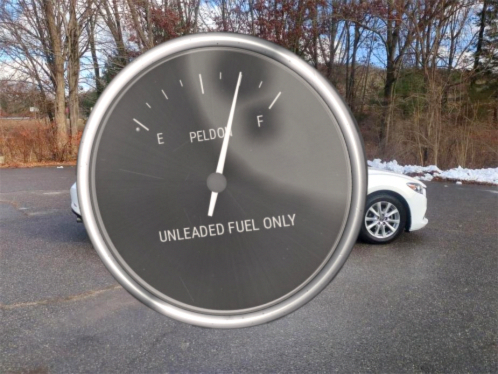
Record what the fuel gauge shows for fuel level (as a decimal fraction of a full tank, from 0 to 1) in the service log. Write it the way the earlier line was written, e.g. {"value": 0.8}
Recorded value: {"value": 0.75}
